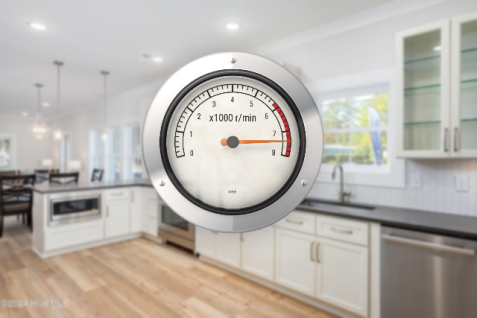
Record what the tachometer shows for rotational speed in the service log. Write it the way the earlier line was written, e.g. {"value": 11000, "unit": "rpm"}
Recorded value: {"value": 7400, "unit": "rpm"}
